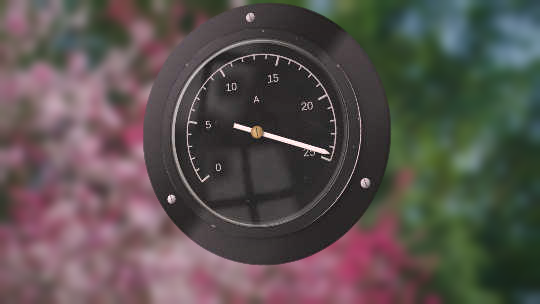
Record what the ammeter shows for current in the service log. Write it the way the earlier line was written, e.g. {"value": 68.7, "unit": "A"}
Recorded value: {"value": 24.5, "unit": "A"}
